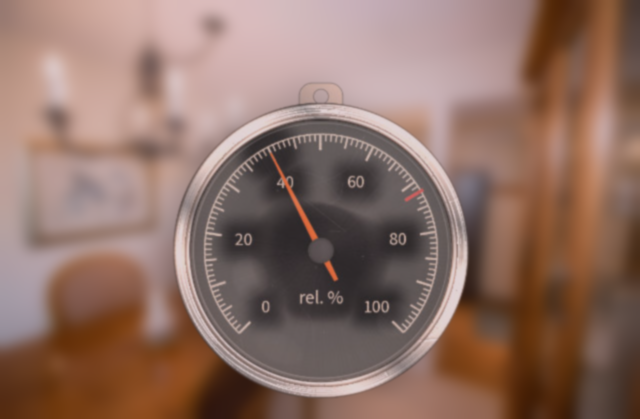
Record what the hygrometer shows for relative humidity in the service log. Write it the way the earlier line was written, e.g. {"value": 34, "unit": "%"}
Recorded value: {"value": 40, "unit": "%"}
